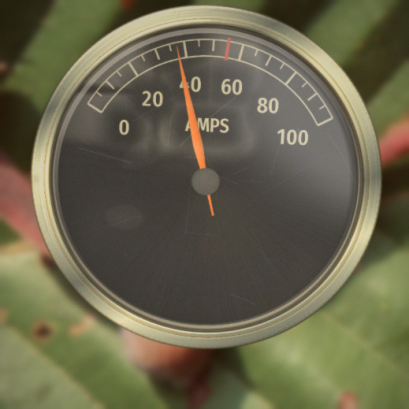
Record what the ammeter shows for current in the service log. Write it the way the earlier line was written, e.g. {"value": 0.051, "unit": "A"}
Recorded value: {"value": 37.5, "unit": "A"}
